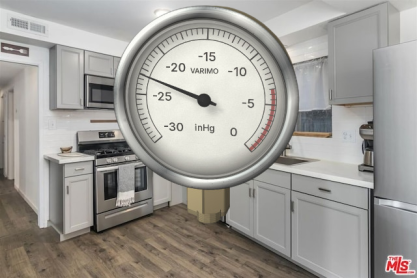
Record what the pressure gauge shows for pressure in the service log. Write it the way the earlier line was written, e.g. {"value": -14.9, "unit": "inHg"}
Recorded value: {"value": -23, "unit": "inHg"}
